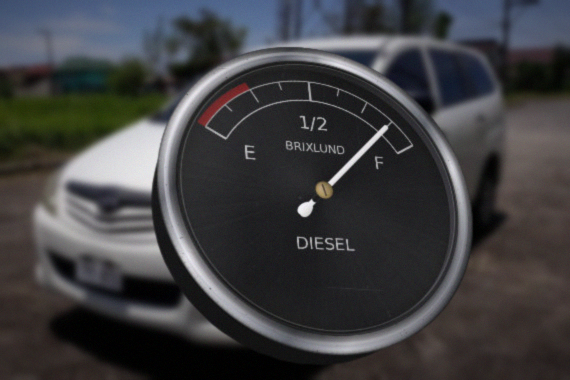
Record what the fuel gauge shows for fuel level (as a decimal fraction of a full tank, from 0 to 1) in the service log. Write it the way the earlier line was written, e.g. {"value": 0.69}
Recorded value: {"value": 0.875}
